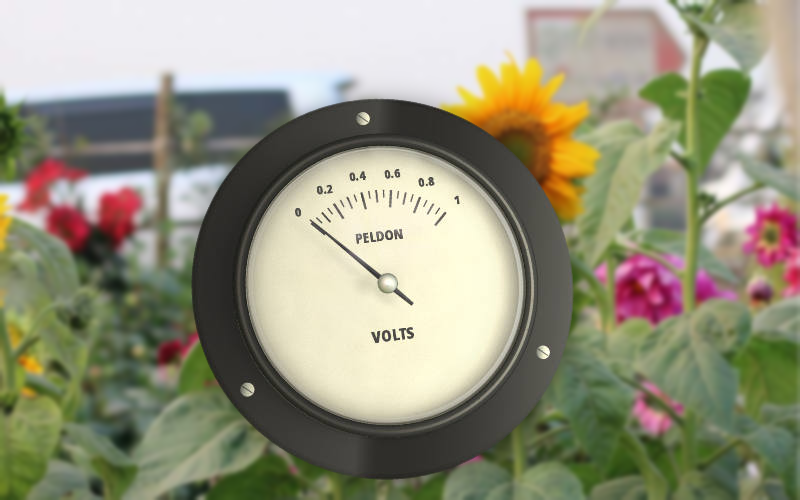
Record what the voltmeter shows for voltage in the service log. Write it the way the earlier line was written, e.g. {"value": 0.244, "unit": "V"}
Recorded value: {"value": 0, "unit": "V"}
